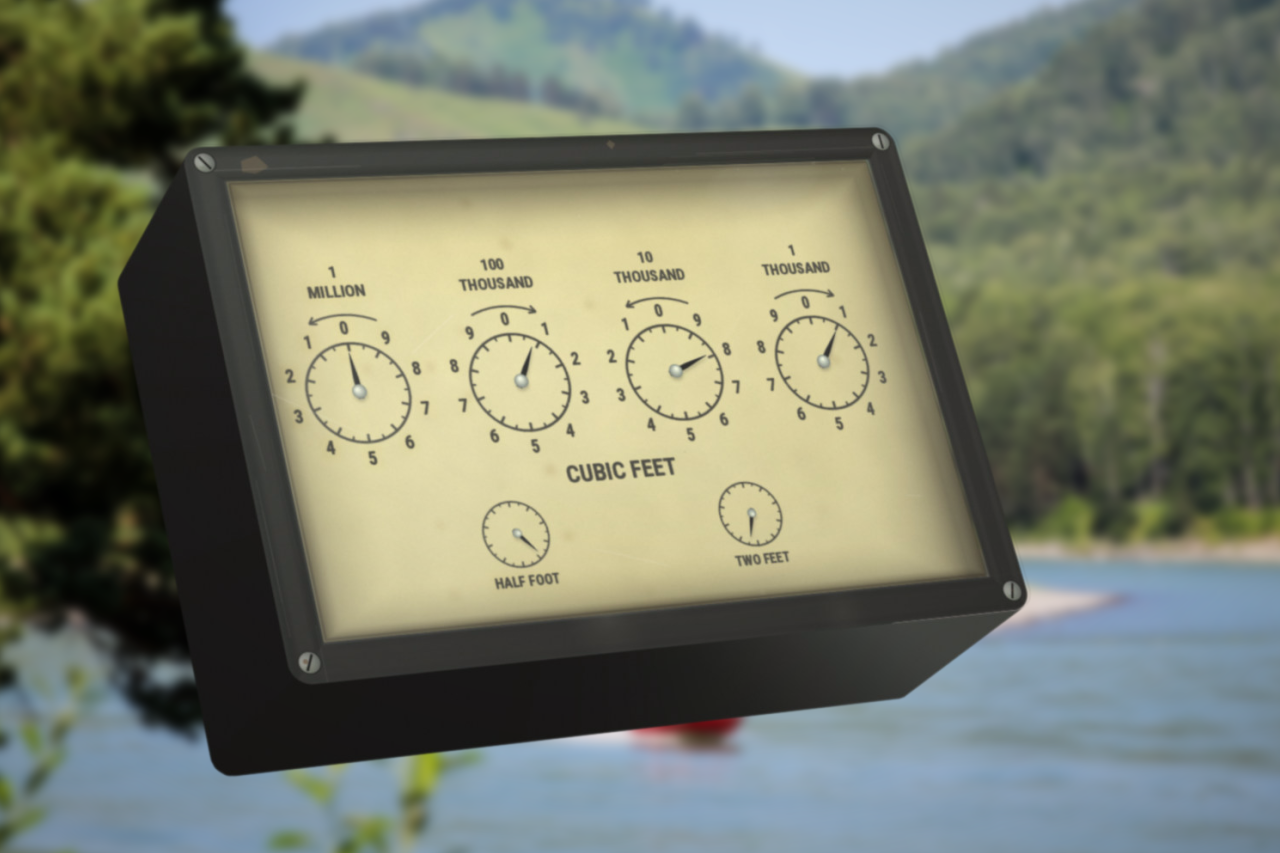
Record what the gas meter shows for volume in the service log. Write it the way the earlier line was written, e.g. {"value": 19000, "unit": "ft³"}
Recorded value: {"value": 8100, "unit": "ft³"}
